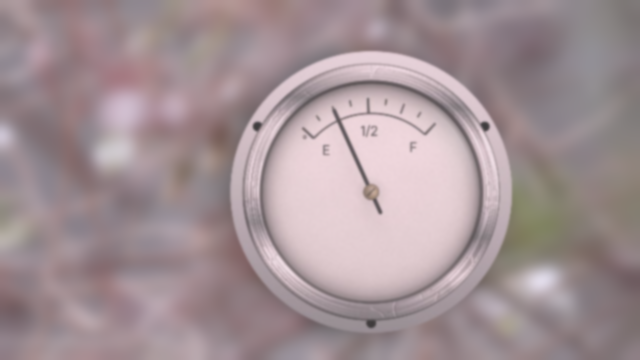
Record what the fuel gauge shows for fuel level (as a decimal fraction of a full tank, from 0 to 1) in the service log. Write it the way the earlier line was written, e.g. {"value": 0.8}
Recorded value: {"value": 0.25}
